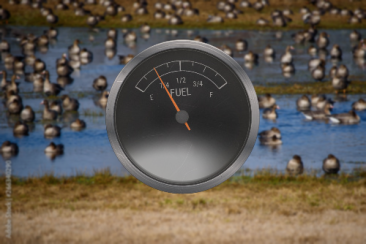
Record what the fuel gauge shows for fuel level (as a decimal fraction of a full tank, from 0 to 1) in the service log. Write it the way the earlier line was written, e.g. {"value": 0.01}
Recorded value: {"value": 0.25}
